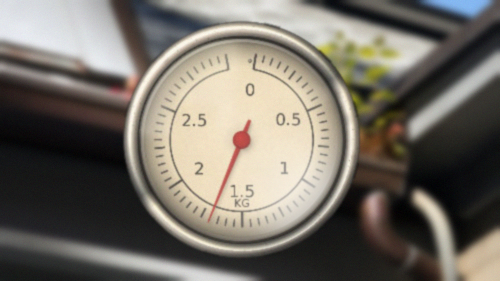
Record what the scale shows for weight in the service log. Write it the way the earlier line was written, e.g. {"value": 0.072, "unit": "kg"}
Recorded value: {"value": 1.7, "unit": "kg"}
